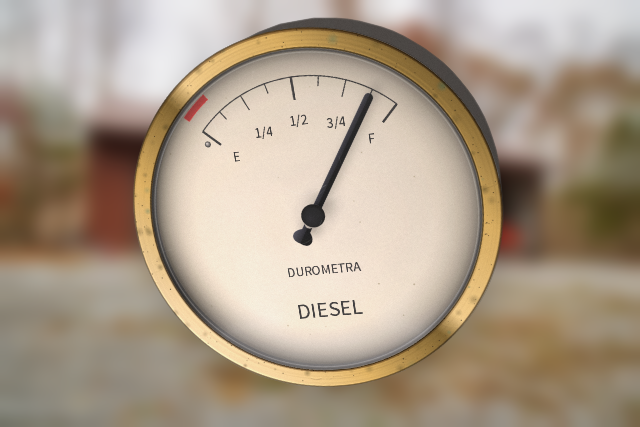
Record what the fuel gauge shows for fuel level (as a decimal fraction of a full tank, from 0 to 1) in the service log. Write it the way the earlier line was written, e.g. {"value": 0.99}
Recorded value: {"value": 0.875}
